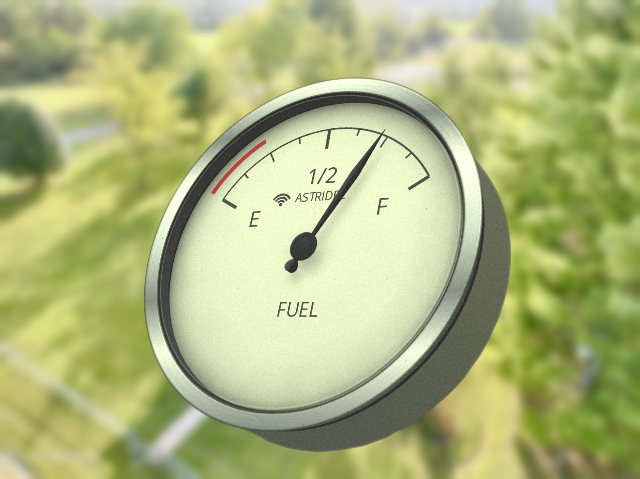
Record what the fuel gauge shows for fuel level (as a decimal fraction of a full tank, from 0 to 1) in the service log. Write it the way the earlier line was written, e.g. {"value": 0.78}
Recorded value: {"value": 0.75}
